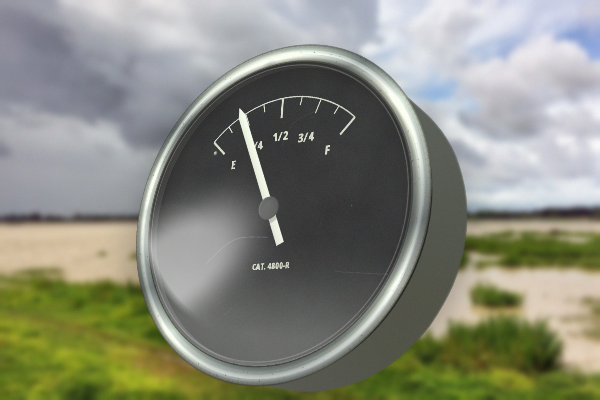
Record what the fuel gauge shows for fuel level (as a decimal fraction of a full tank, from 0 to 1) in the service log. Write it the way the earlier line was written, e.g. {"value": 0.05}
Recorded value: {"value": 0.25}
